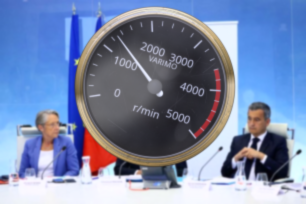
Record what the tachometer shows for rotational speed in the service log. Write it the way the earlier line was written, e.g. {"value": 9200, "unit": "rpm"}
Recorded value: {"value": 1300, "unit": "rpm"}
